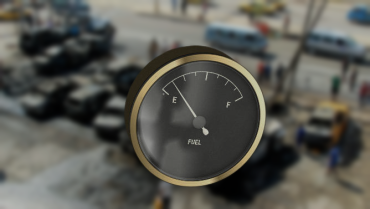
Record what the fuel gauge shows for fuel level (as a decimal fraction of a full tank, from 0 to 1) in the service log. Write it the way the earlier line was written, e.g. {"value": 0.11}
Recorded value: {"value": 0.125}
